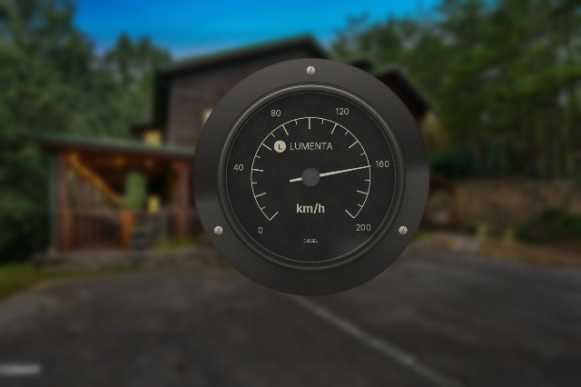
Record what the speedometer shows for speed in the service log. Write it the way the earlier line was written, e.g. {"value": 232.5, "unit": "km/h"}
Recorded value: {"value": 160, "unit": "km/h"}
